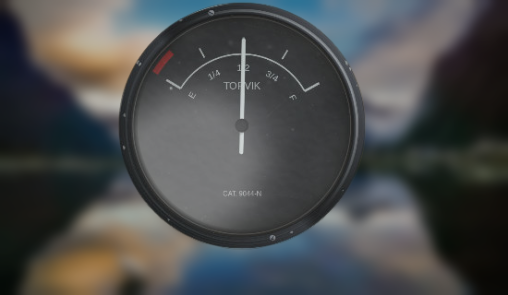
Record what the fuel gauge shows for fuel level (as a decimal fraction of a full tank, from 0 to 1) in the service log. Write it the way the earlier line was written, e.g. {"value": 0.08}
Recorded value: {"value": 0.5}
